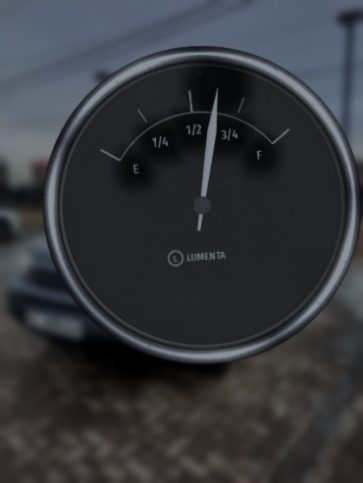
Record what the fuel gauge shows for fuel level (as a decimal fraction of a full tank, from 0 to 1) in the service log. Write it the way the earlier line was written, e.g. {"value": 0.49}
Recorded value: {"value": 0.625}
